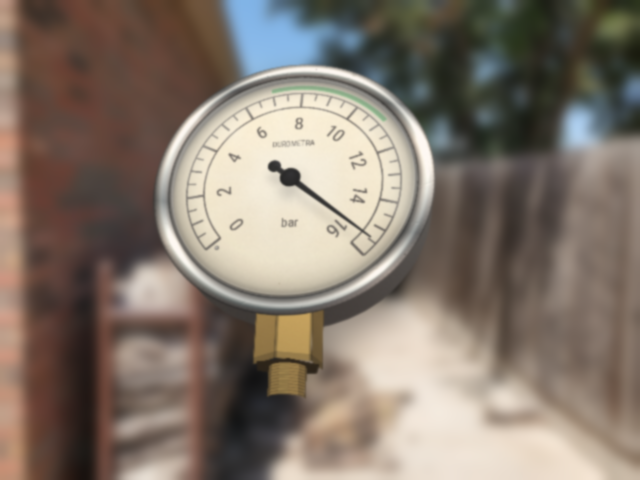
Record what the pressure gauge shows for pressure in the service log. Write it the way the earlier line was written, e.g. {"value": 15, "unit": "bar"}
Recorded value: {"value": 15.5, "unit": "bar"}
